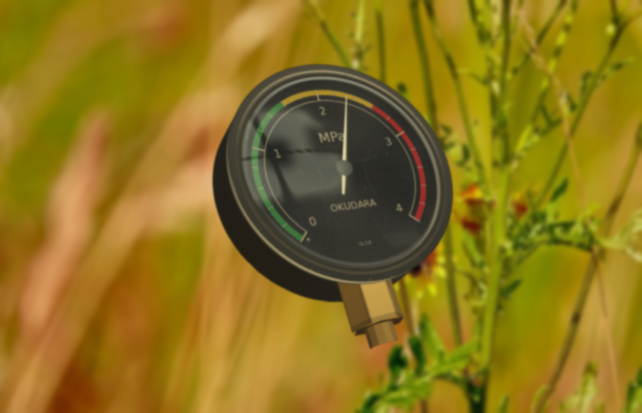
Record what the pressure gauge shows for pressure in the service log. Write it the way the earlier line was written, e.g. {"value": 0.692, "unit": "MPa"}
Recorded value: {"value": 2.3, "unit": "MPa"}
